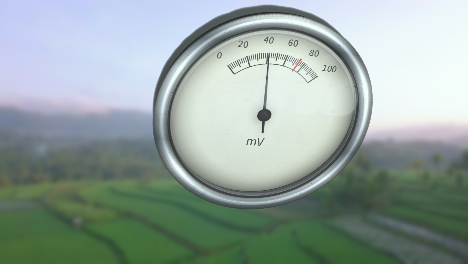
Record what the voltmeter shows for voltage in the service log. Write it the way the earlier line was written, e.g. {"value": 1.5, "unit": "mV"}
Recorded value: {"value": 40, "unit": "mV"}
